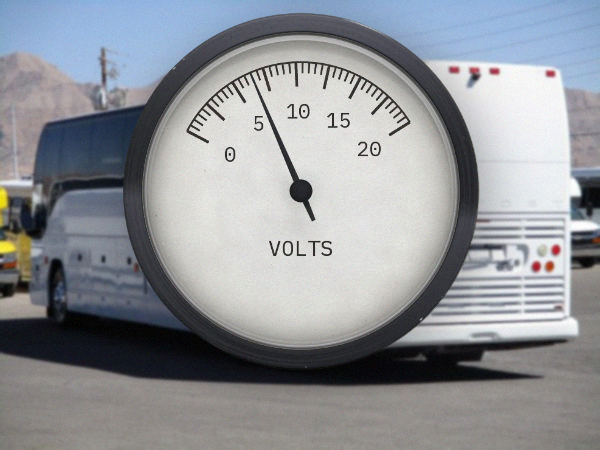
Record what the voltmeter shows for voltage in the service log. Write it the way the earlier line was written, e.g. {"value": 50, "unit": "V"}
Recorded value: {"value": 6.5, "unit": "V"}
